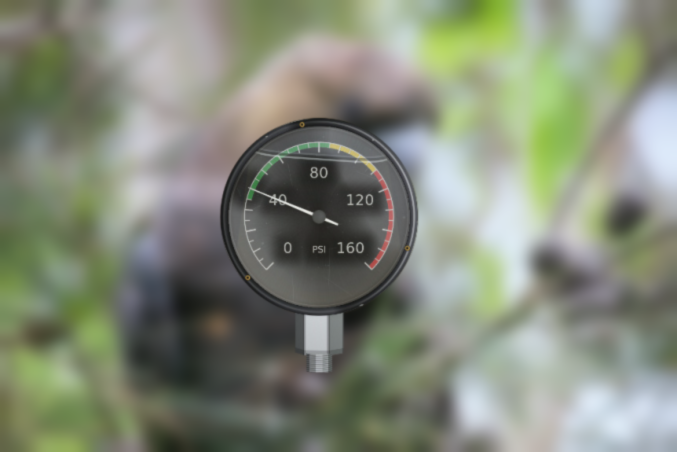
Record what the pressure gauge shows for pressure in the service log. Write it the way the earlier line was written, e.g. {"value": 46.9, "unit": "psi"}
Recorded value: {"value": 40, "unit": "psi"}
